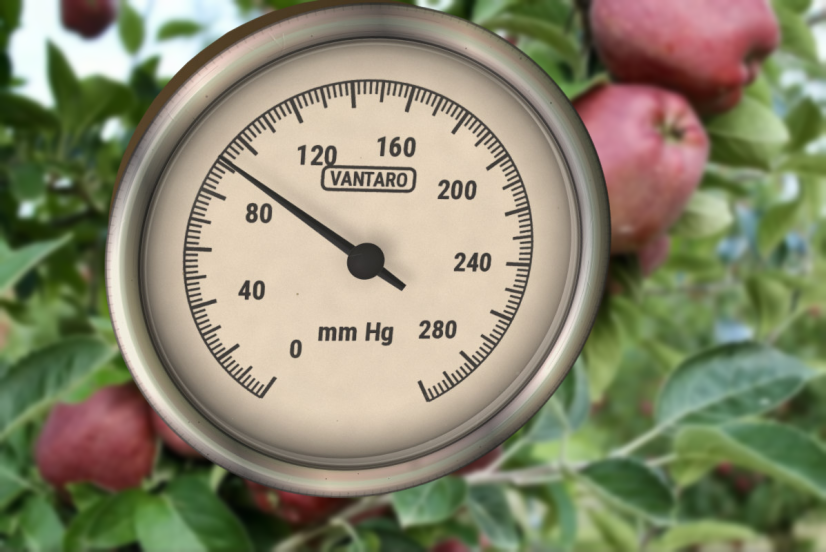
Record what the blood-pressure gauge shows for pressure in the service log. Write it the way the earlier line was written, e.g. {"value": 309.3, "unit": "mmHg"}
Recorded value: {"value": 92, "unit": "mmHg"}
